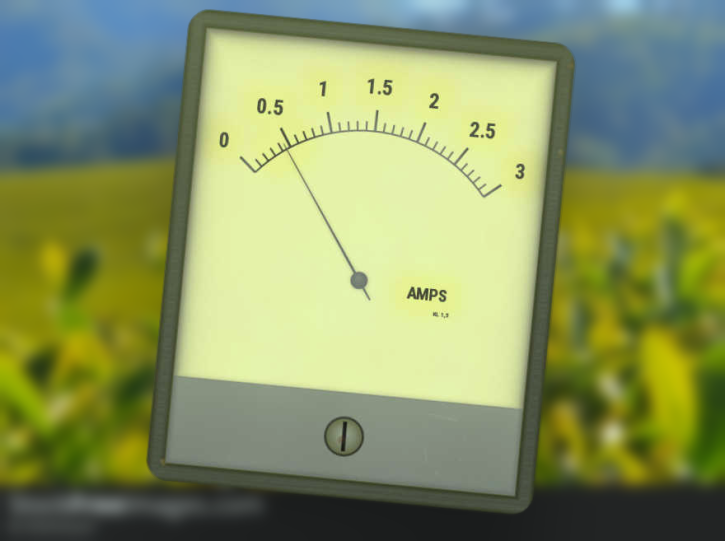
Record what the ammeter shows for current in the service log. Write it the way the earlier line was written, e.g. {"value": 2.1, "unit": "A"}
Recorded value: {"value": 0.45, "unit": "A"}
